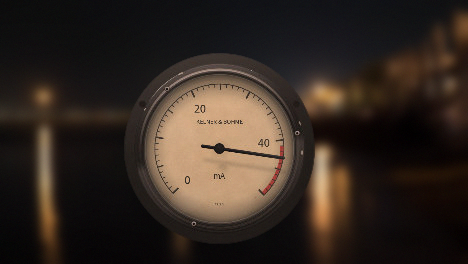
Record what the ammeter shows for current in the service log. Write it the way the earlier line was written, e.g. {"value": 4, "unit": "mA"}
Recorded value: {"value": 43, "unit": "mA"}
